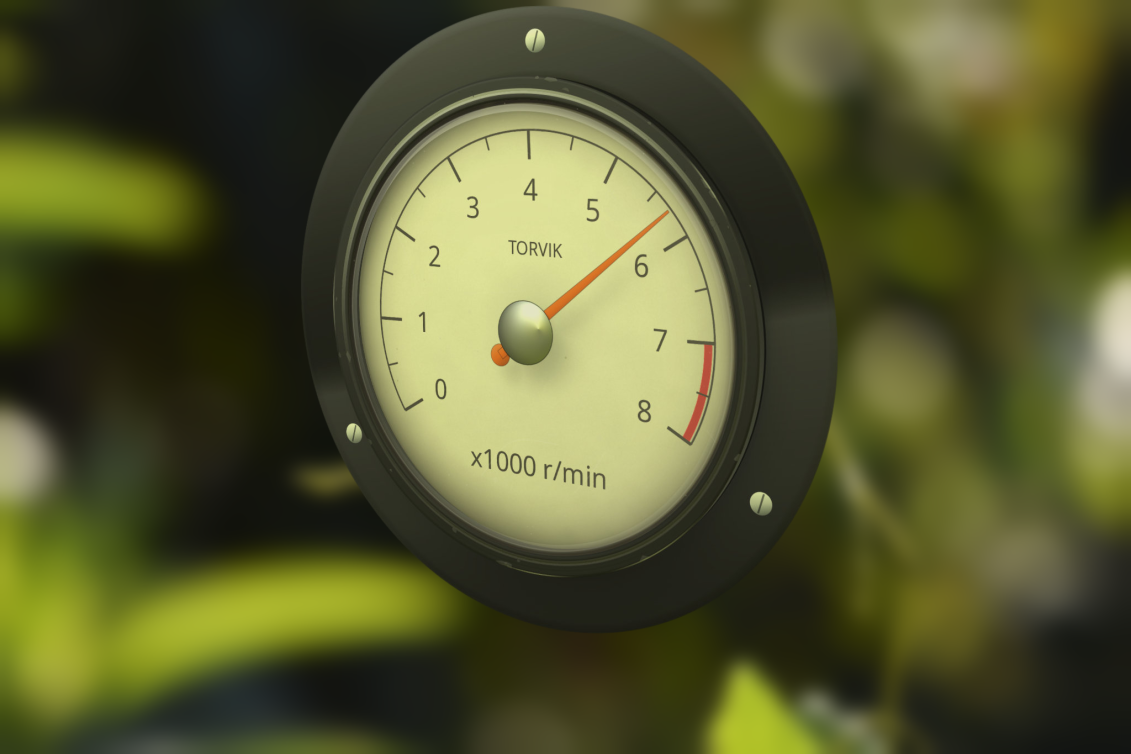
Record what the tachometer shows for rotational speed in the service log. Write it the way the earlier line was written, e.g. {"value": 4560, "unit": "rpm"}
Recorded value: {"value": 5750, "unit": "rpm"}
